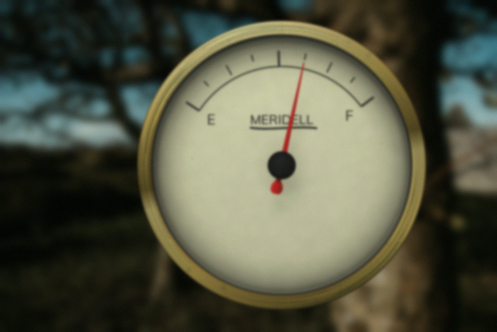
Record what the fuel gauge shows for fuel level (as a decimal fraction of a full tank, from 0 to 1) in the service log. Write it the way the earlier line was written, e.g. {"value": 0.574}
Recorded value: {"value": 0.625}
